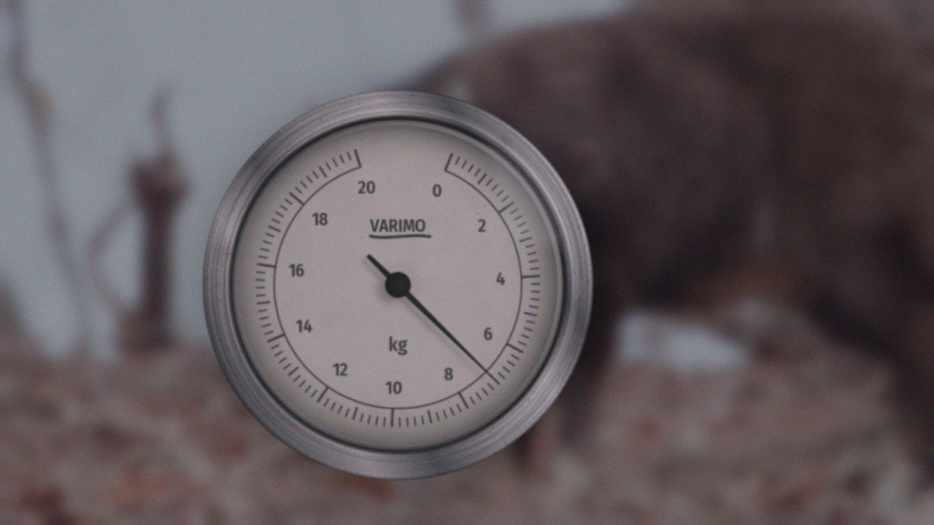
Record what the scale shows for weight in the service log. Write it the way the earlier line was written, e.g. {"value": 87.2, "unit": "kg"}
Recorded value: {"value": 7, "unit": "kg"}
